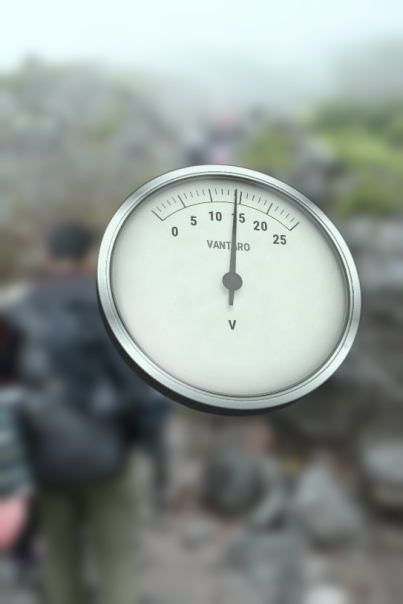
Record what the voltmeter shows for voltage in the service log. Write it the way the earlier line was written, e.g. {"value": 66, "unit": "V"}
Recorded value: {"value": 14, "unit": "V"}
